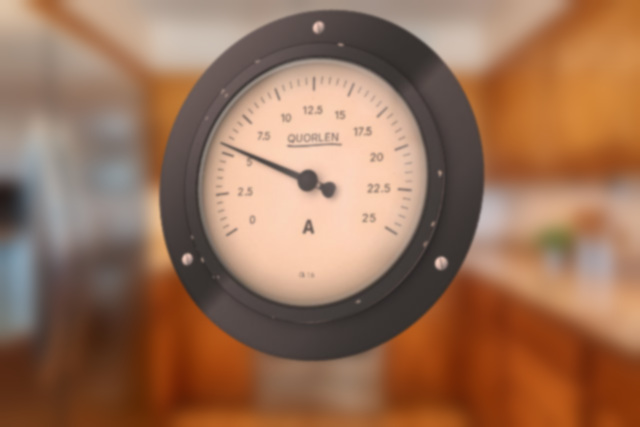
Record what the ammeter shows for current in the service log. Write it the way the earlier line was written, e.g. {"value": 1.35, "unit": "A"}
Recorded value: {"value": 5.5, "unit": "A"}
